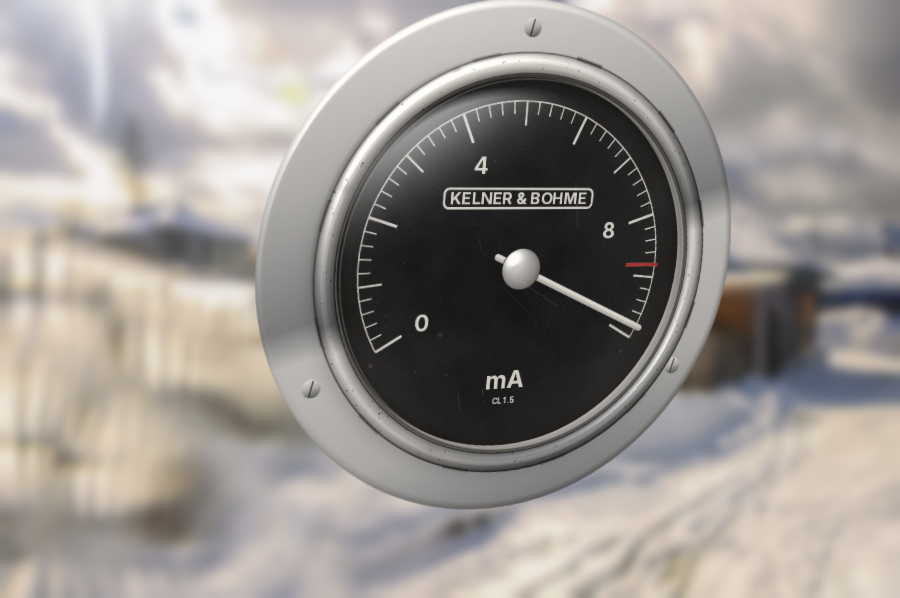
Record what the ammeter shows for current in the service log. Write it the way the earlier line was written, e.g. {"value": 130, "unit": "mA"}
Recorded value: {"value": 9.8, "unit": "mA"}
